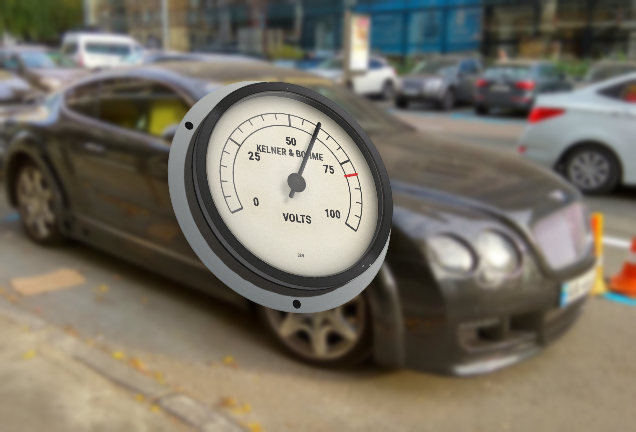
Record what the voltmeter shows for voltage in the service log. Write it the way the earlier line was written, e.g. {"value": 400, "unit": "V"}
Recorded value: {"value": 60, "unit": "V"}
